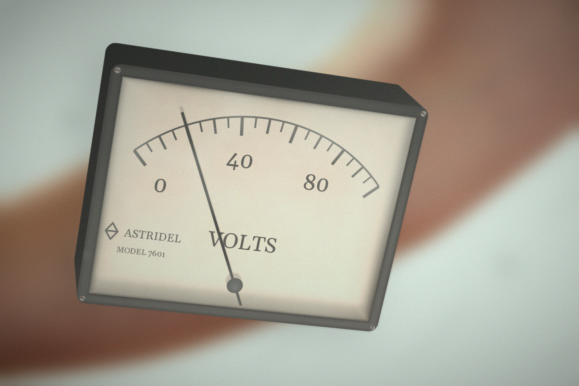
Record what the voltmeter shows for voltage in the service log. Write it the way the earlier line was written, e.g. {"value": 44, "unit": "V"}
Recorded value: {"value": 20, "unit": "V"}
